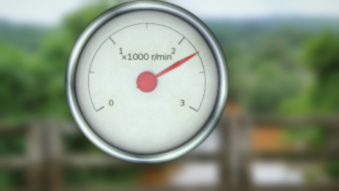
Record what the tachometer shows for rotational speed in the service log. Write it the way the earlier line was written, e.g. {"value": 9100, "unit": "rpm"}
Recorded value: {"value": 2250, "unit": "rpm"}
